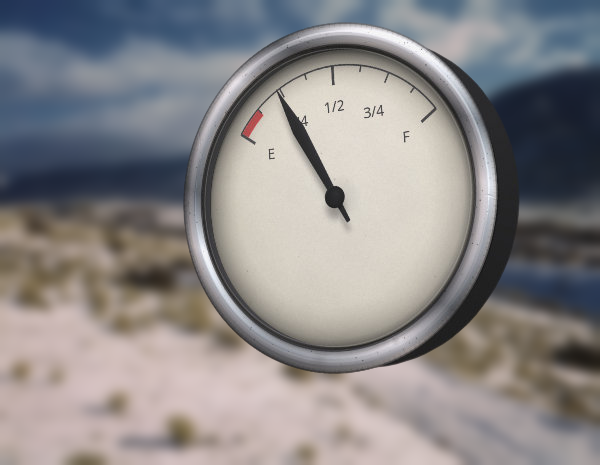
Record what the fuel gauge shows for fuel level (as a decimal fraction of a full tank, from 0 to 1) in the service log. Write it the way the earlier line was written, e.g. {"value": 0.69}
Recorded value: {"value": 0.25}
